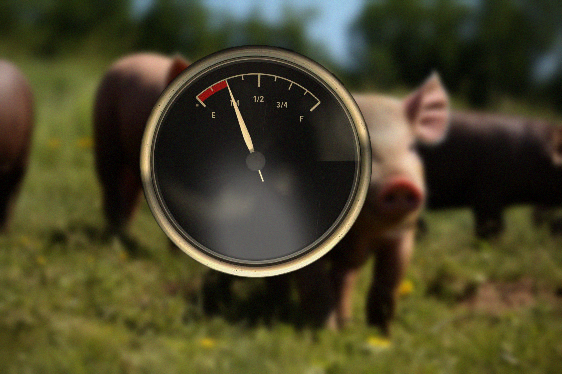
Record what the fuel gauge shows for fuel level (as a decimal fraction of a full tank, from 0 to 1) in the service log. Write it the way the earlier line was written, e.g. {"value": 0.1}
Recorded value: {"value": 0.25}
